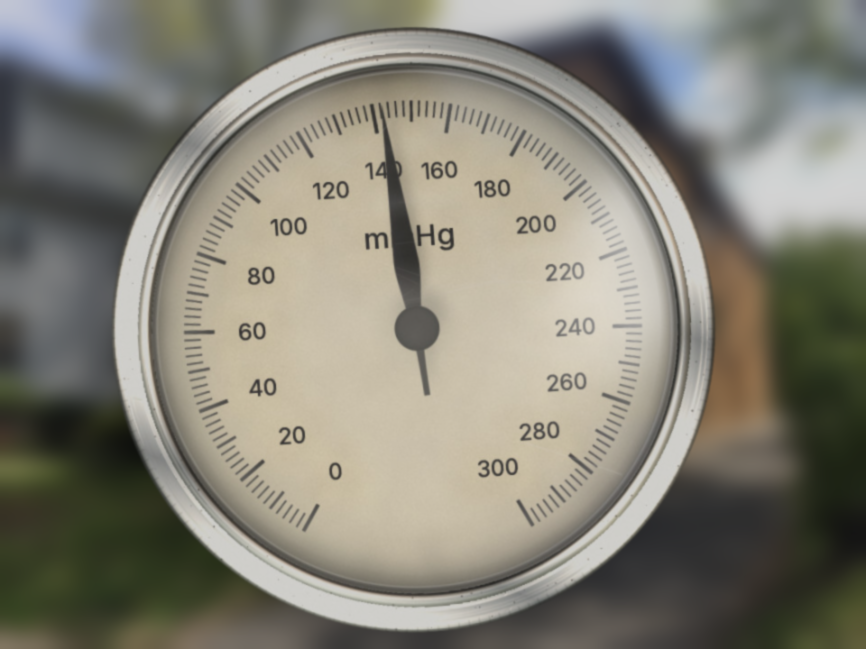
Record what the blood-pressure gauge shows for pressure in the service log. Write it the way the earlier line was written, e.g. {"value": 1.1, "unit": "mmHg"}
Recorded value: {"value": 142, "unit": "mmHg"}
